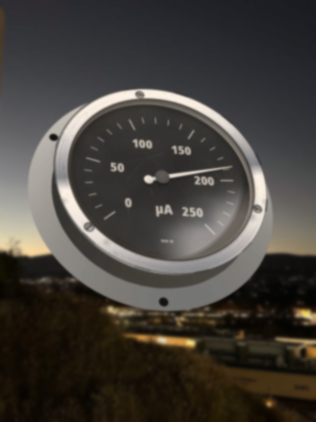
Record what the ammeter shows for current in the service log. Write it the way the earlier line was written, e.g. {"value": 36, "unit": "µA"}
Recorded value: {"value": 190, "unit": "µA"}
